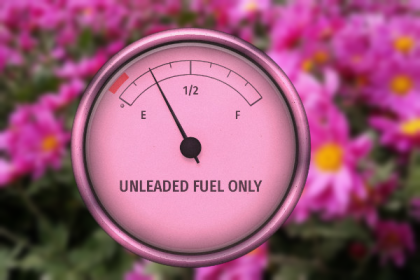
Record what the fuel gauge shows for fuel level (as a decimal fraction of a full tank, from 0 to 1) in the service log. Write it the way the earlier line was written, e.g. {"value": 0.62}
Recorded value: {"value": 0.25}
